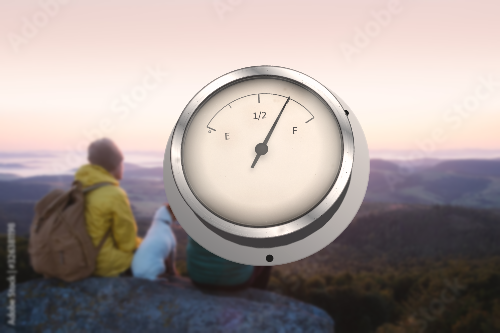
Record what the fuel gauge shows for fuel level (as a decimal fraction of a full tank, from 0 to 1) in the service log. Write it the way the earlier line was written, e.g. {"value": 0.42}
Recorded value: {"value": 0.75}
